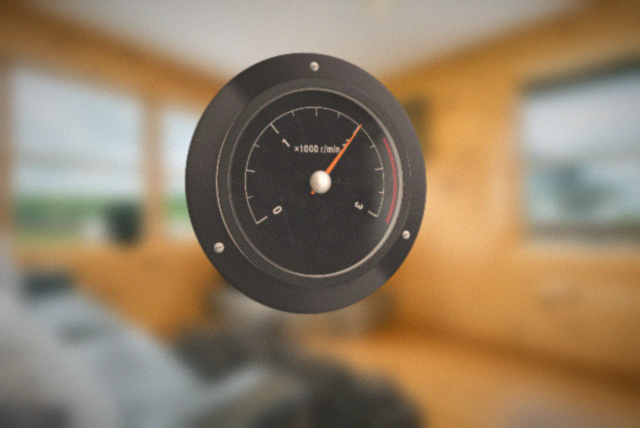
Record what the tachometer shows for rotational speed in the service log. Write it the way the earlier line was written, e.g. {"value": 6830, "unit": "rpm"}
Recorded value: {"value": 2000, "unit": "rpm"}
